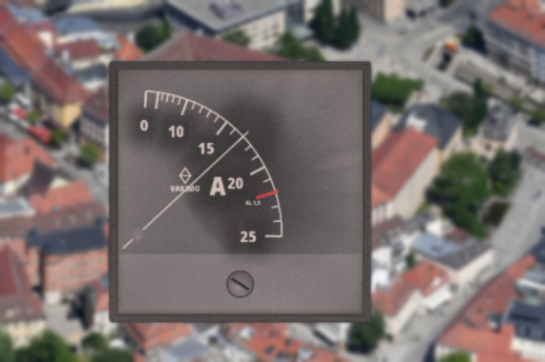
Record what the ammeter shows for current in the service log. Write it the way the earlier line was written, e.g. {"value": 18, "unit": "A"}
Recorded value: {"value": 17, "unit": "A"}
